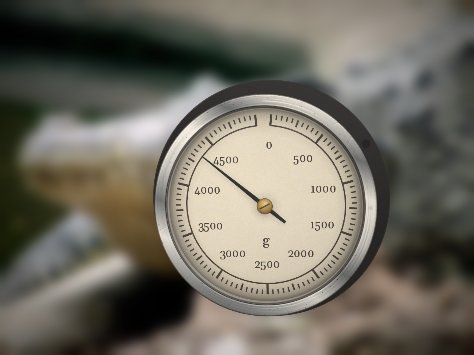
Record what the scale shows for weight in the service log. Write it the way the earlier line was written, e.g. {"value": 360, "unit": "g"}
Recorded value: {"value": 4350, "unit": "g"}
